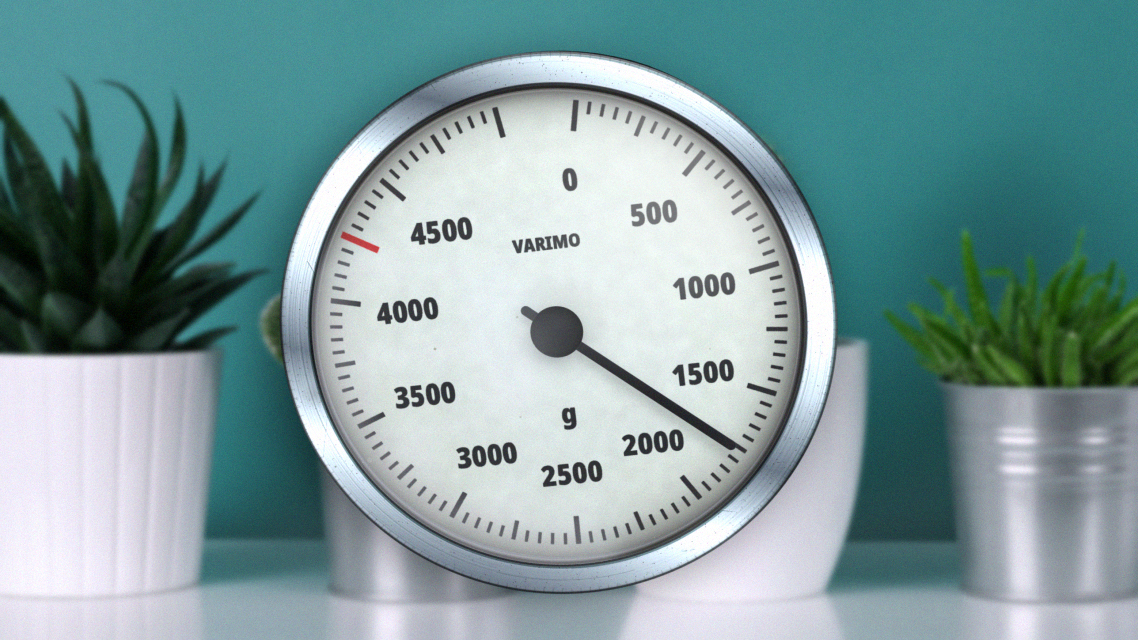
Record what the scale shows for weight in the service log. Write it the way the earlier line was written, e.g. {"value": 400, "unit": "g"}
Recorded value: {"value": 1750, "unit": "g"}
